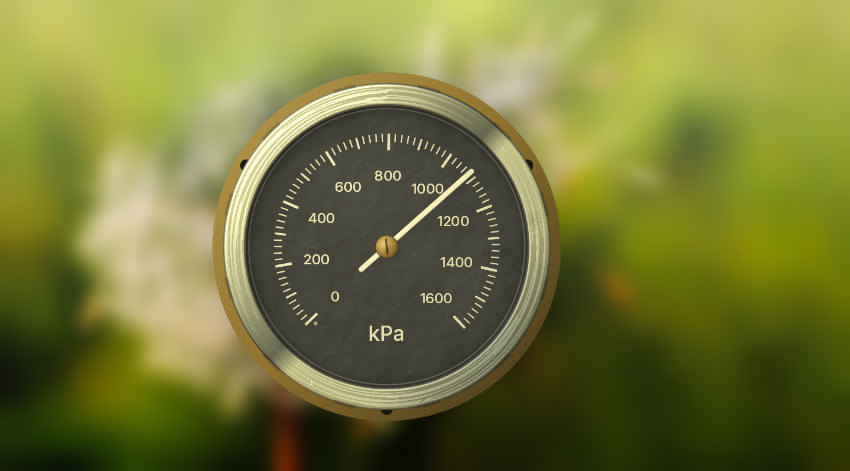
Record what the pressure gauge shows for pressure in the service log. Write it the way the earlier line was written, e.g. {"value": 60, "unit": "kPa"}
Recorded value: {"value": 1080, "unit": "kPa"}
